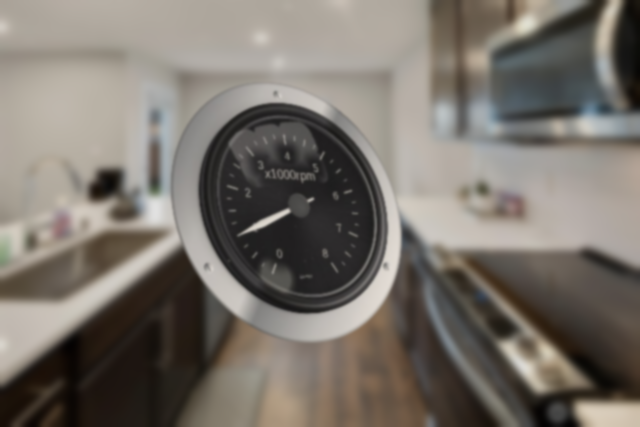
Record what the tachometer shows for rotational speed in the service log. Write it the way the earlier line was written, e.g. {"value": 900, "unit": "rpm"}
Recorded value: {"value": 1000, "unit": "rpm"}
